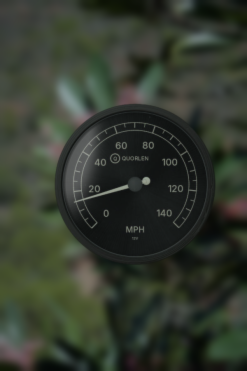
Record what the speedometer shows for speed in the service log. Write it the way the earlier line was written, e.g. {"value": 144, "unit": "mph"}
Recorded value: {"value": 15, "unit": "mph"}
